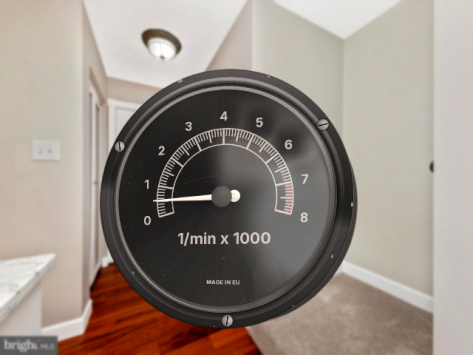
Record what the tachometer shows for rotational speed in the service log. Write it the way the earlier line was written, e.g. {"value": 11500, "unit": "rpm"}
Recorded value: {"value": 500, "unit": "rpm"}
